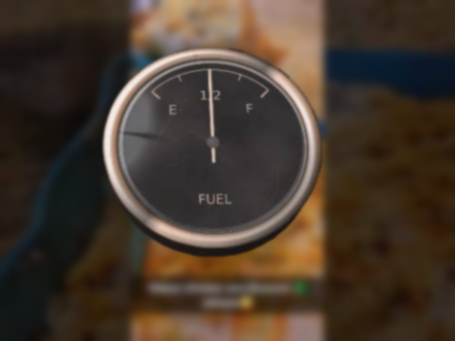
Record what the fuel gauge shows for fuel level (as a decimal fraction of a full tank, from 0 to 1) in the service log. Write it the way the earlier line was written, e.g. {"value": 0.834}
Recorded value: {"value": 0.5}
